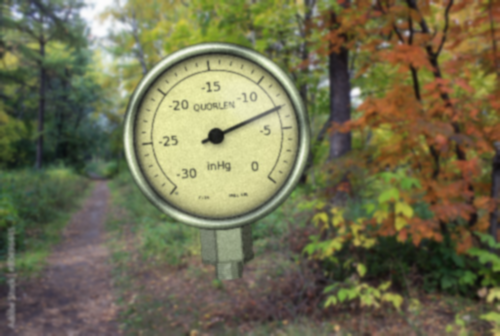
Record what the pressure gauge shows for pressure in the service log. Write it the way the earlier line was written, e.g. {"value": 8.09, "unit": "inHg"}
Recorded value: {"value": -7, "unit": "inHg"}
